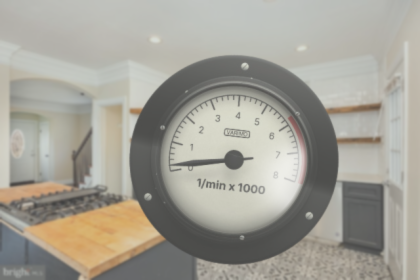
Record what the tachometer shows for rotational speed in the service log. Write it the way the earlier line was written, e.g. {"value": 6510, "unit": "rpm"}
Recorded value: {"value": 200, "unit": "rpm"}
